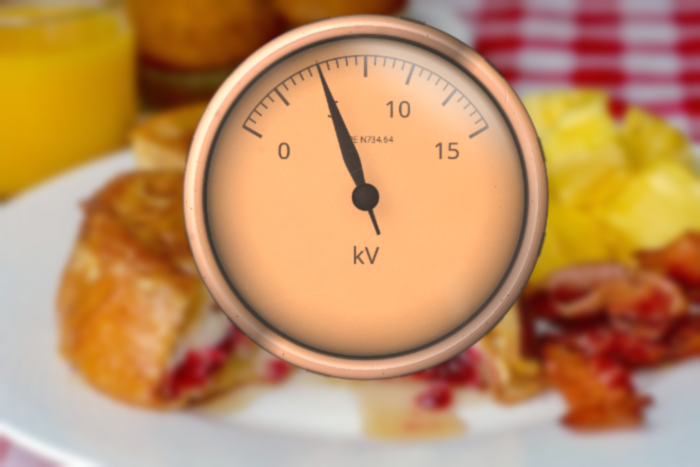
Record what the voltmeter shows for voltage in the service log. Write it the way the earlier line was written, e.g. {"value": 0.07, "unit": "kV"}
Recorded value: {"value": 5, "unit": "kV"}
